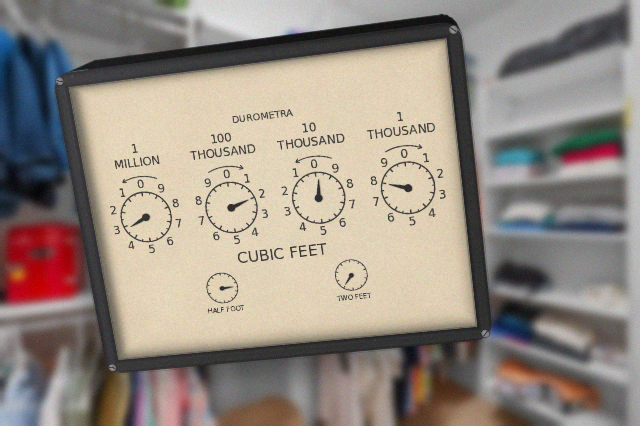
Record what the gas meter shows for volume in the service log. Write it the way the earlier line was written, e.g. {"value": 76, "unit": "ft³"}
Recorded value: {"value": 319800, "unit": "ft³"}
